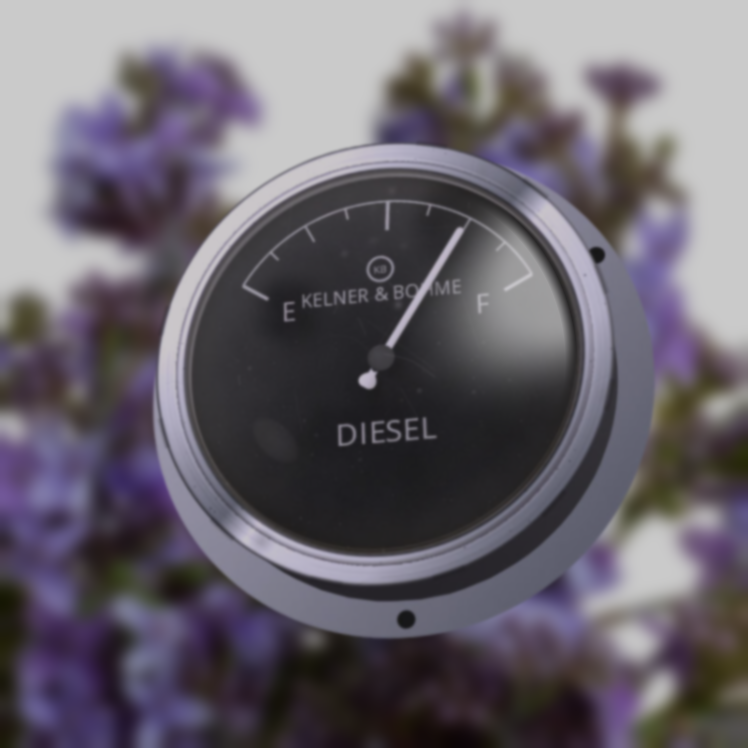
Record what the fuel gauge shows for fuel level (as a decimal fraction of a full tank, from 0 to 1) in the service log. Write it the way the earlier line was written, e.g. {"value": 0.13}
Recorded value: {"value": 0.75}
